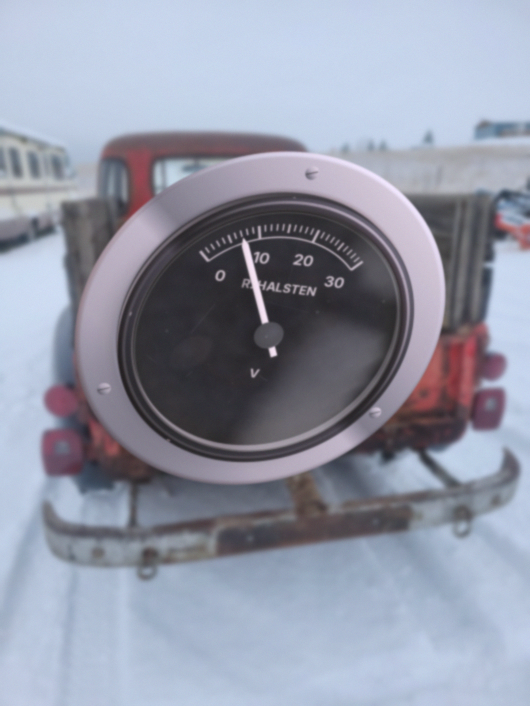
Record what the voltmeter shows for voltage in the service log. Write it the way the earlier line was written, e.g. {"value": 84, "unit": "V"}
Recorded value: {"value": 7, "unit": "V"}
